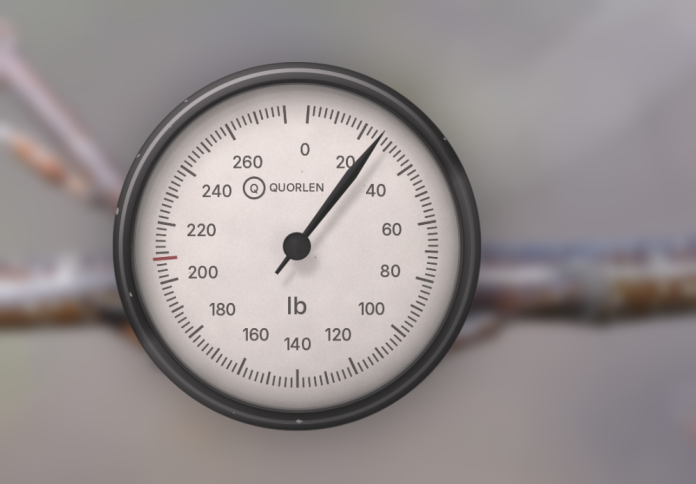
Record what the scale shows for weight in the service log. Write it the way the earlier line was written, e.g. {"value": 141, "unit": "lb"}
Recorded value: {"value": 26, "unit": "lb"}
